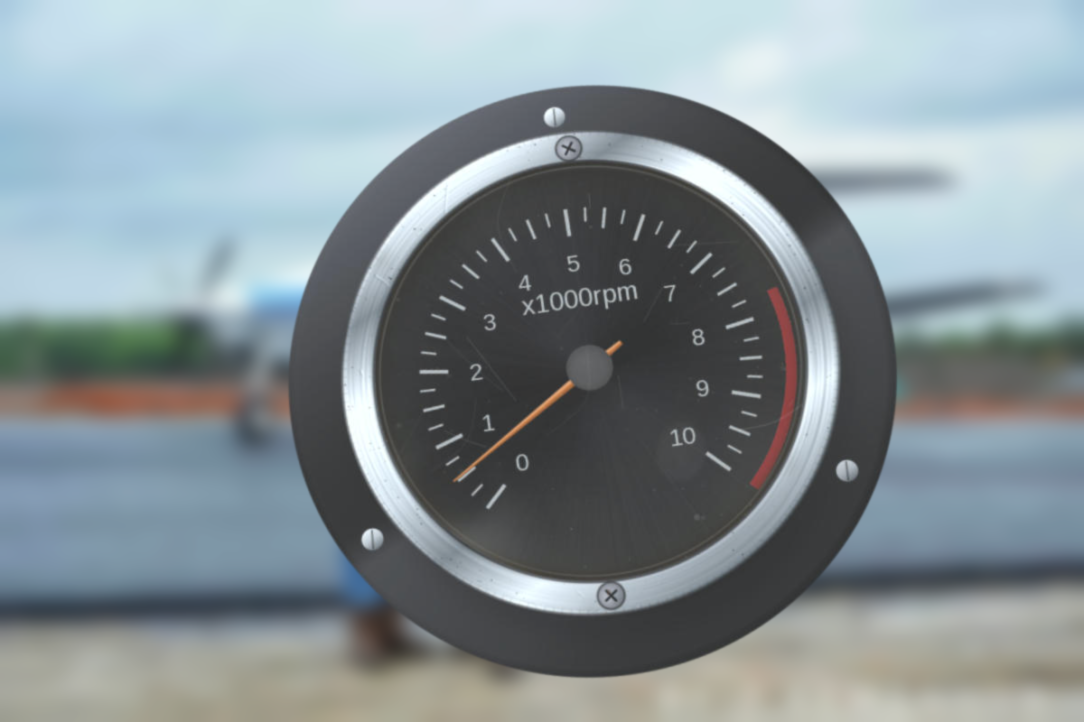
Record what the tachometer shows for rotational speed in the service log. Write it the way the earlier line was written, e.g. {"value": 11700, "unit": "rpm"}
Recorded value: {"value": 500, "unit": "rpm"}
